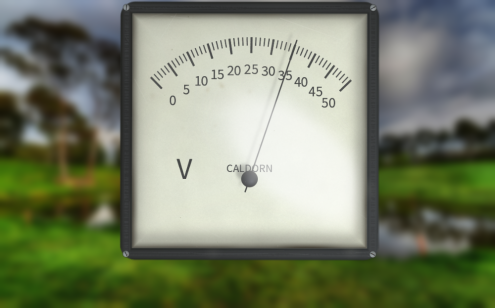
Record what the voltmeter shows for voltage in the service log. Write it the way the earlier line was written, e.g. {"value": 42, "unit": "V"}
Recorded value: {"value": 35, "unit": "V"}
